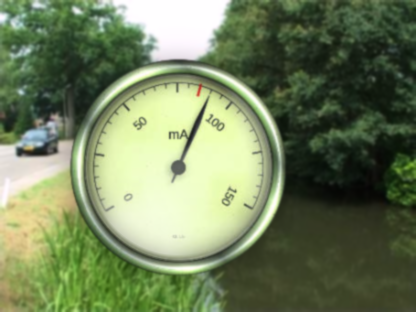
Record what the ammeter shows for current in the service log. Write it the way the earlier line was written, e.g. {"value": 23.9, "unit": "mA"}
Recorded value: {"value": 90, "unit": "mA"}
